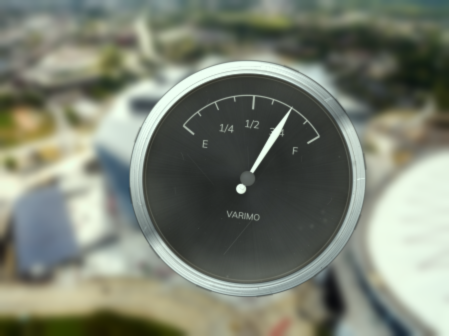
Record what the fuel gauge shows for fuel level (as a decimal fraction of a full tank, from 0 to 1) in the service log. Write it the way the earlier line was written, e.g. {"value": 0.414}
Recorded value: {"value": 0.75}
